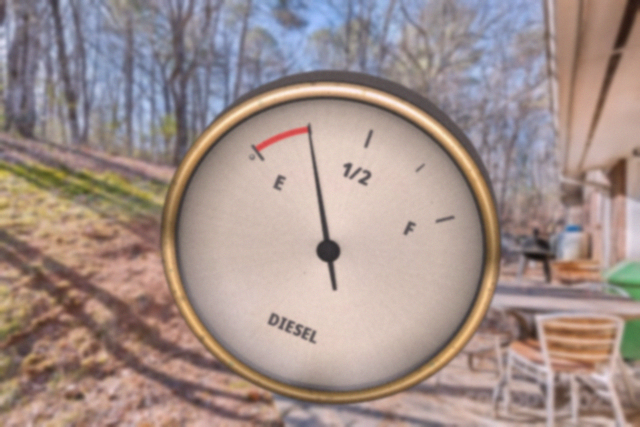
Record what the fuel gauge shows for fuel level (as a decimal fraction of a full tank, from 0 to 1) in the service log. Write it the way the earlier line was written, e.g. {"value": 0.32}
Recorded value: {"value": 0.25}
